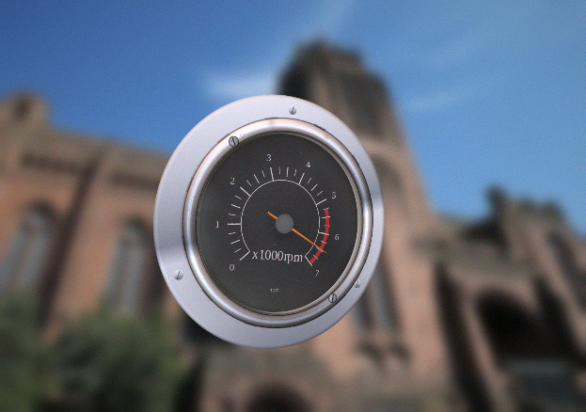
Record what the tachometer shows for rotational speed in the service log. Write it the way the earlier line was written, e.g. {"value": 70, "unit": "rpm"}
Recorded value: {"value": 6500, "unit": "rpm"}
